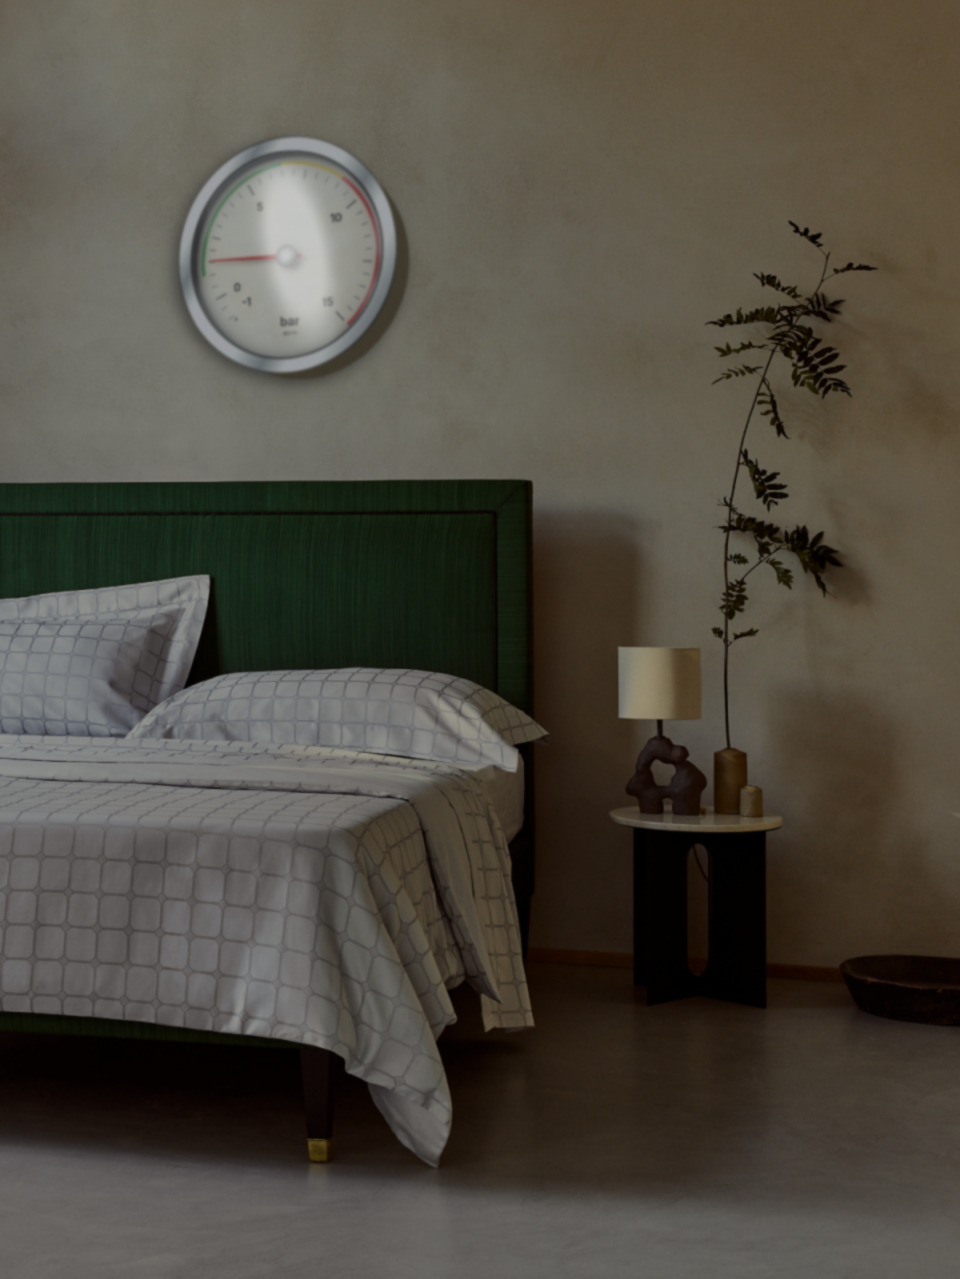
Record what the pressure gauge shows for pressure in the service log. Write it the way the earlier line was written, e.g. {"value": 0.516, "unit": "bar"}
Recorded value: {"value": 1.5, "unit": "bar"}
